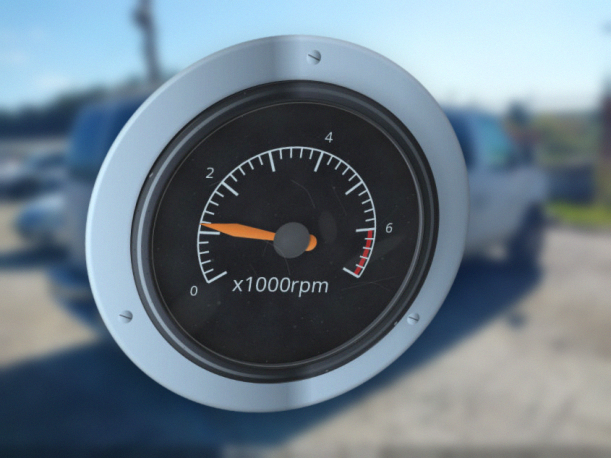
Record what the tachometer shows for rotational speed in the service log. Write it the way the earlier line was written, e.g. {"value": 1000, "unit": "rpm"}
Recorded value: {"value": 1200, "unit": "rpm"}
